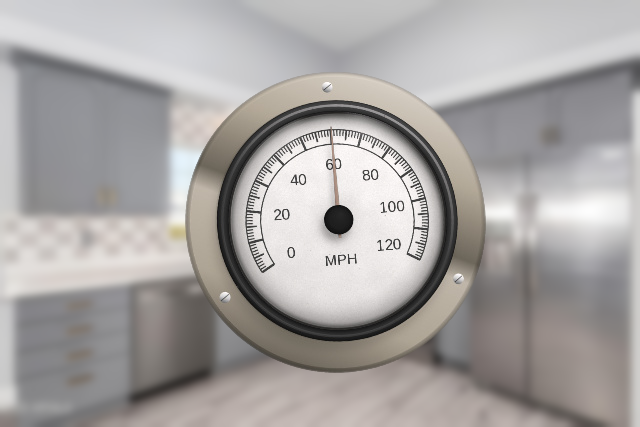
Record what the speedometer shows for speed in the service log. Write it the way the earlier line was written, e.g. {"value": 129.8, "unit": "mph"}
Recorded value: {"value": 60, "unit": "mph"}
